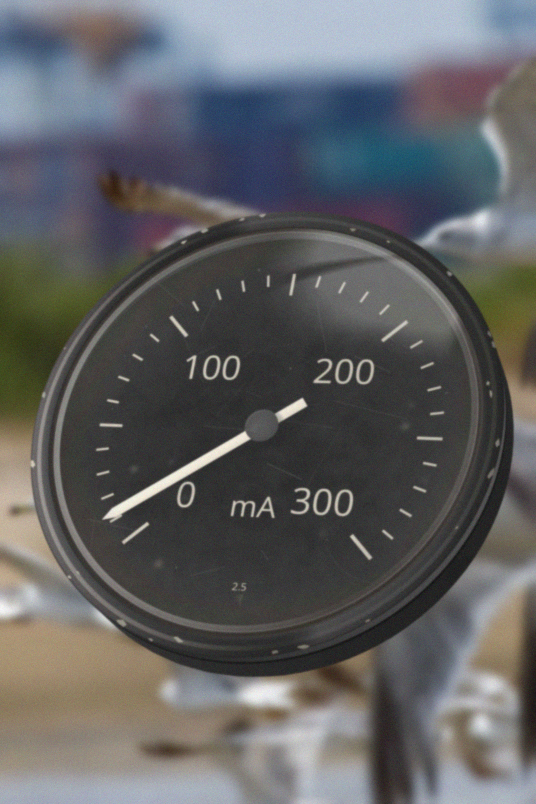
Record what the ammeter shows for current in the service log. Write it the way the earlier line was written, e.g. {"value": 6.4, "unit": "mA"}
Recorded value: {"value": 10, "unit": "mA"}
